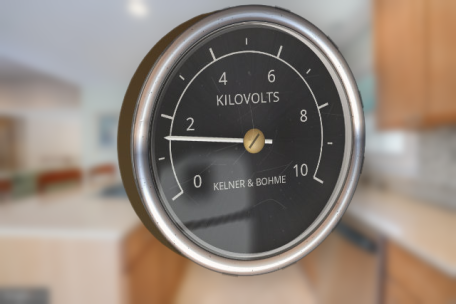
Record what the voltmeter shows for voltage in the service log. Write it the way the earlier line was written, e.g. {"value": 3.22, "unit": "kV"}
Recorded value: {"value": 1.5, "unit": "kV"}
